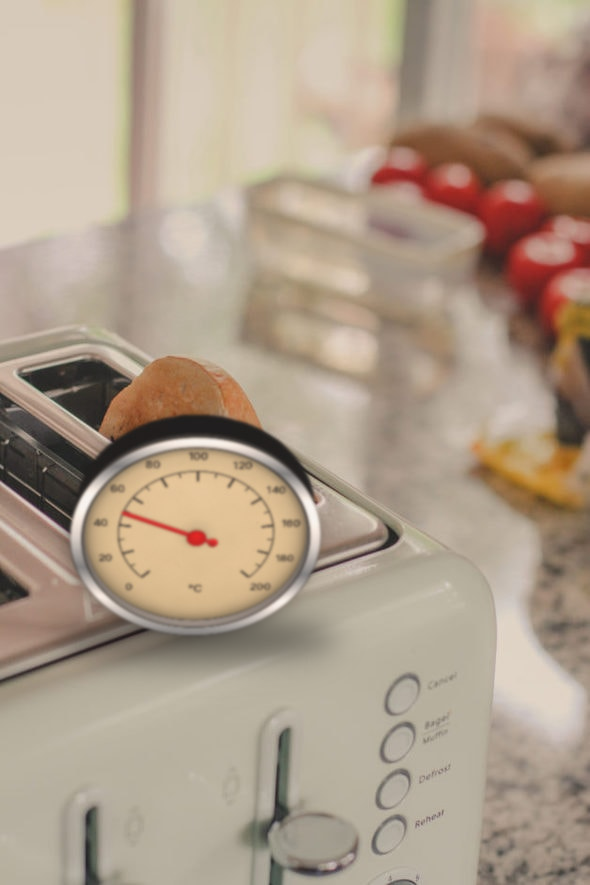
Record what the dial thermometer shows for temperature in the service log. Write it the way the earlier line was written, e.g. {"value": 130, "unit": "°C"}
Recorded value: {"value": 50, "unit": "°C"}
